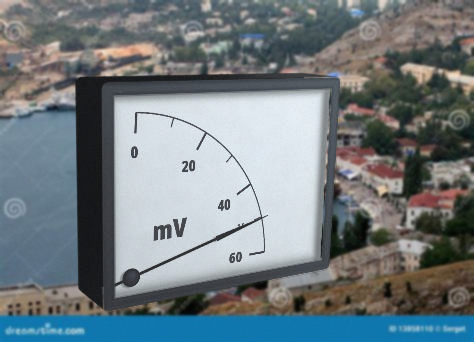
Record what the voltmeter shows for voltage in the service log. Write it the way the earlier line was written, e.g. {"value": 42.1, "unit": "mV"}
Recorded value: {"value": 50, "unit": "mV"}
